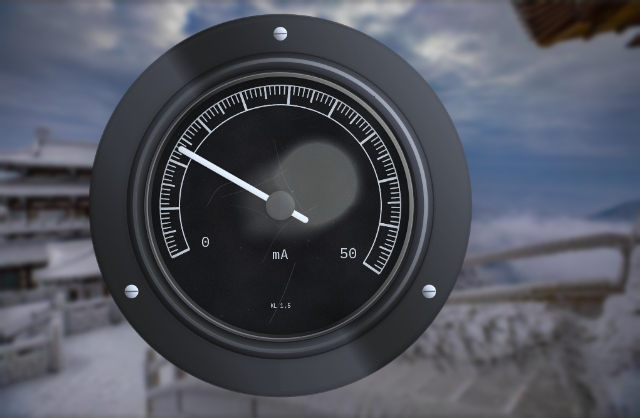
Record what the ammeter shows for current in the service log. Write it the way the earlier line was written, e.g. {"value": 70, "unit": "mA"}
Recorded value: {"value": 11.5, "unit": "mA"}
